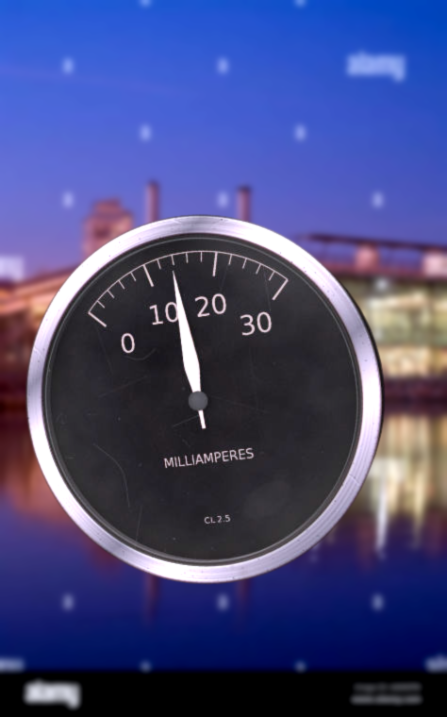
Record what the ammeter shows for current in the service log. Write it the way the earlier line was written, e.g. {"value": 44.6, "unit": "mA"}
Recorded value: {"value": 14, "unit": "mA"}
